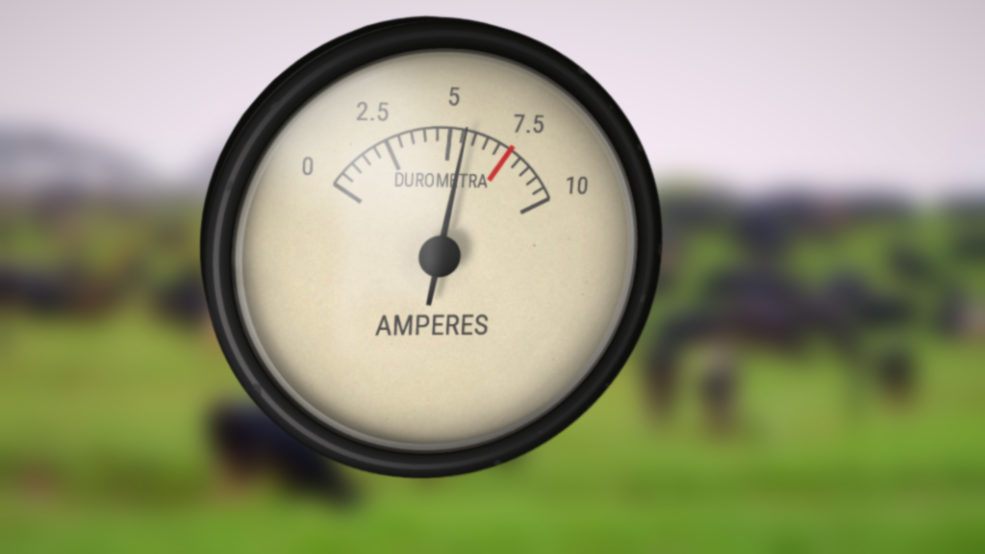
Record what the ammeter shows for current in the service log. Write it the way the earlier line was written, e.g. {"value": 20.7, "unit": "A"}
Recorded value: {"value": 5.5, "unit": "A"}
